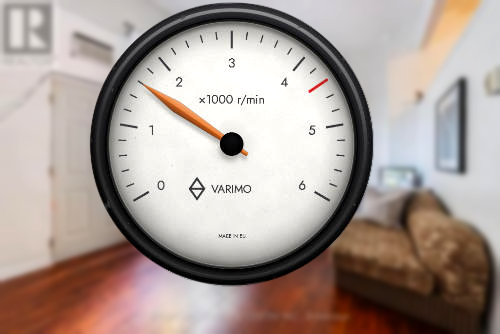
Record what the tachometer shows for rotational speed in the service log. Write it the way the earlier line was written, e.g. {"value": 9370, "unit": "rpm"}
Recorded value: {"value": 1600, "unit": "rpm"}
